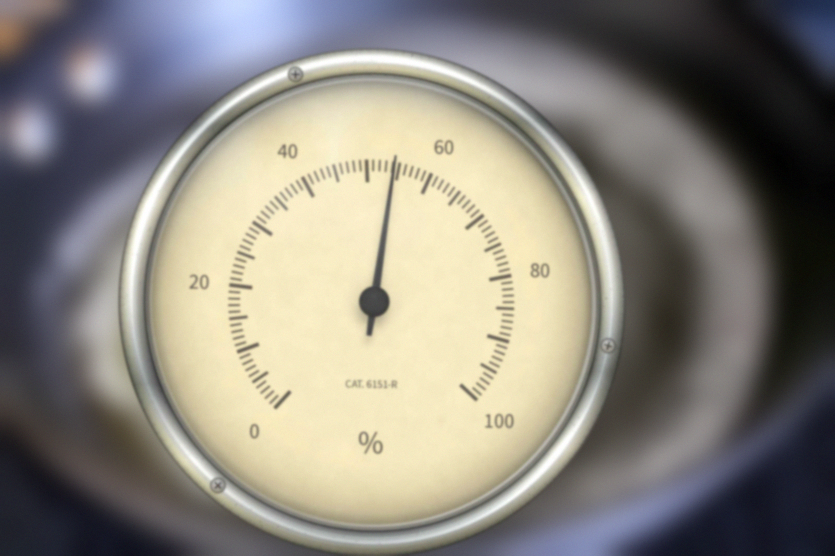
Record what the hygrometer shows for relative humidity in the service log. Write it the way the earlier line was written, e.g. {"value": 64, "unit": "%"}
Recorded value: {"value": 54, "unit": "%"}
